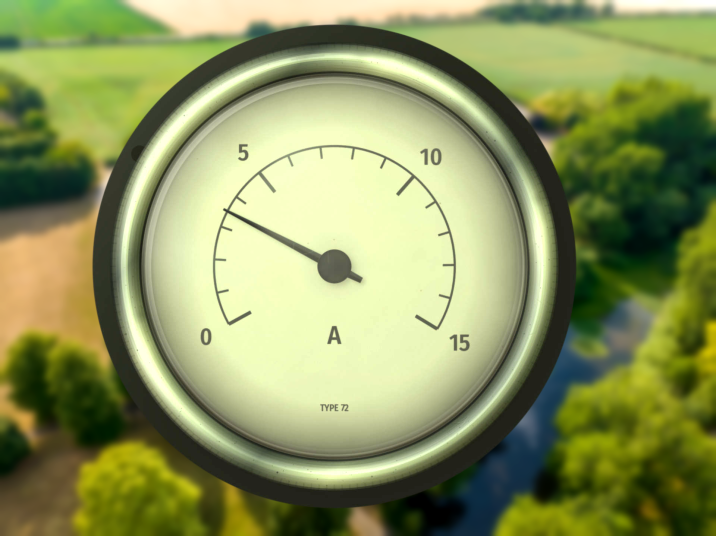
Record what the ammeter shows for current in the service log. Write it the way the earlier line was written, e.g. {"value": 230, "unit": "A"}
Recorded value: {"value": 3.5, "unit": "A"}
